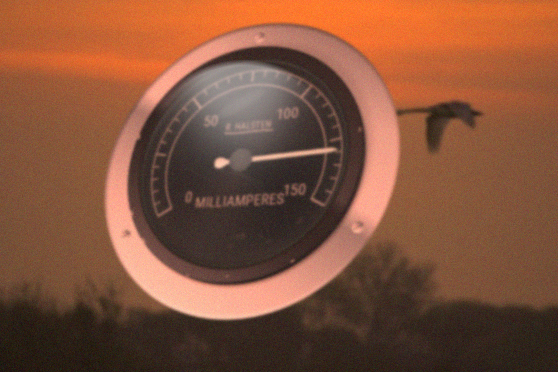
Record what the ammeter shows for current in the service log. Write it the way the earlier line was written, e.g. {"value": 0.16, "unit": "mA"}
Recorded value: {"value": 130, "unit": "mA"}
